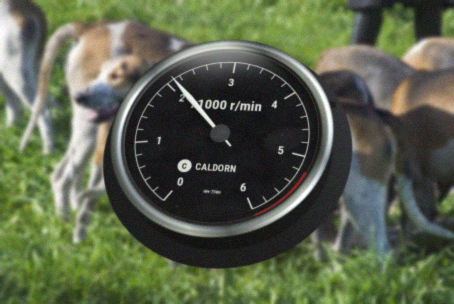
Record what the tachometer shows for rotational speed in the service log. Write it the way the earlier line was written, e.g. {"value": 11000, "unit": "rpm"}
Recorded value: {"value": 2100, "unit": "rpm"}
